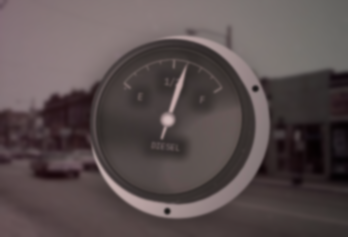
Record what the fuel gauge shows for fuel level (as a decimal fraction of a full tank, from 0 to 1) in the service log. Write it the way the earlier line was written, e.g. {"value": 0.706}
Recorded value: {"value": 0.625}
